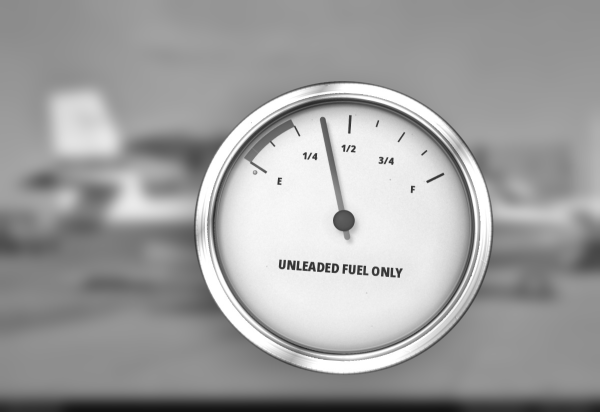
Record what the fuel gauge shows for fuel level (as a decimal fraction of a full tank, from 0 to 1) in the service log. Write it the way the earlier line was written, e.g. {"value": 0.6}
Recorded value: {"value": 0.375}
